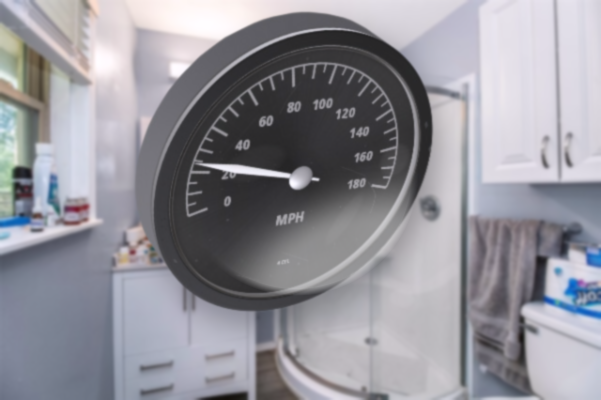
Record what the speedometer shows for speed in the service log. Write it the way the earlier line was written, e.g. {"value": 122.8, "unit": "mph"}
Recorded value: {"value": 25, "unit": "mph"}
